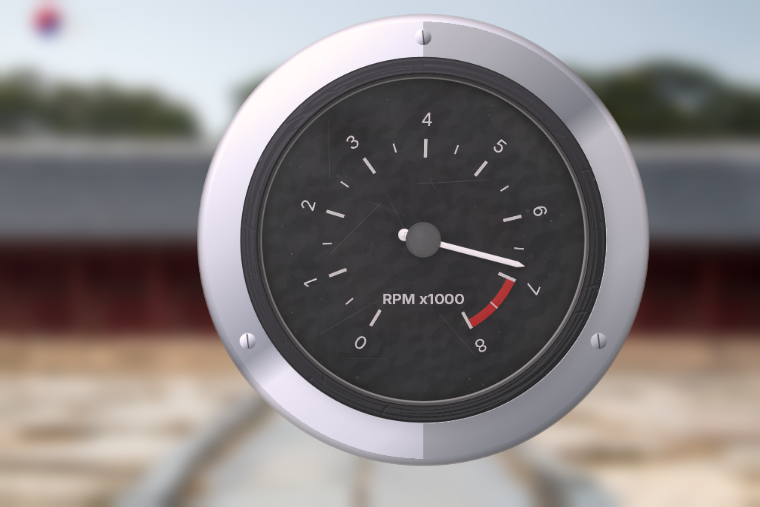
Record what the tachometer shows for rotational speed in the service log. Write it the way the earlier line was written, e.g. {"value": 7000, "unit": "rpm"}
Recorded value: {"value": 6750, "unit": "rpm"}
